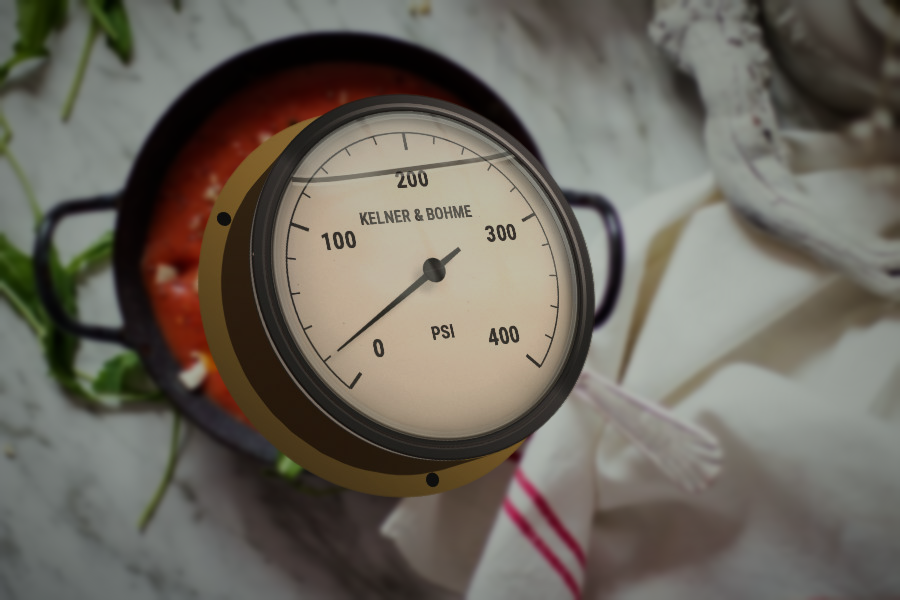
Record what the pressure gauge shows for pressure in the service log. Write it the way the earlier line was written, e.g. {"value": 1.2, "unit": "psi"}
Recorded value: {"value": 20, "unit": "psi"}
